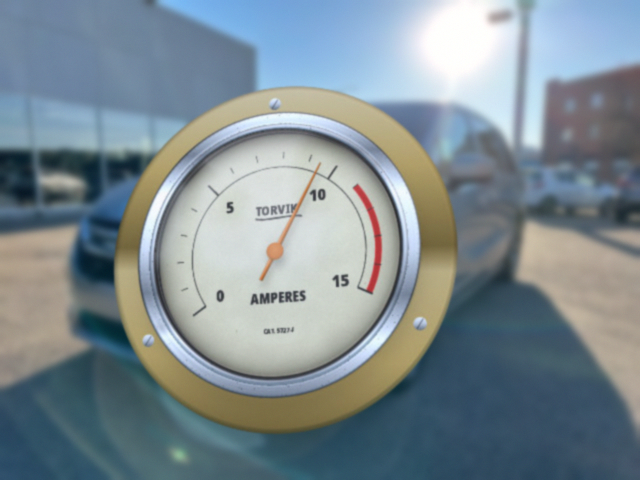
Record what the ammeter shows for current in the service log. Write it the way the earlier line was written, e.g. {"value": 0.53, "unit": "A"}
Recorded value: {"value": 9.5, "unit": "A"}
